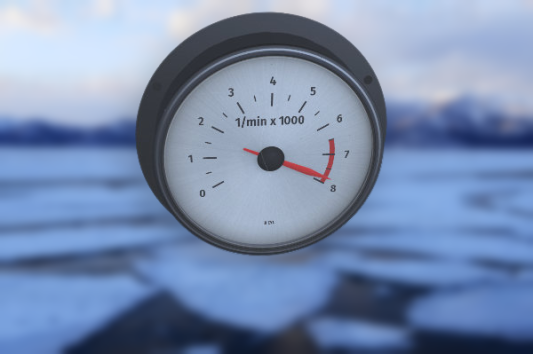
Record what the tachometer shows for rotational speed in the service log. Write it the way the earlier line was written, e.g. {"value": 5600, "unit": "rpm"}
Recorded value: {"value": 7750, "unit": "rpm"}
